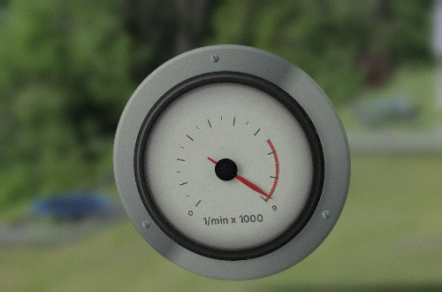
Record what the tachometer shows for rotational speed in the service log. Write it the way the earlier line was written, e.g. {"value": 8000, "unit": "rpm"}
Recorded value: {"value": 8750, "unit": "rpm"}
